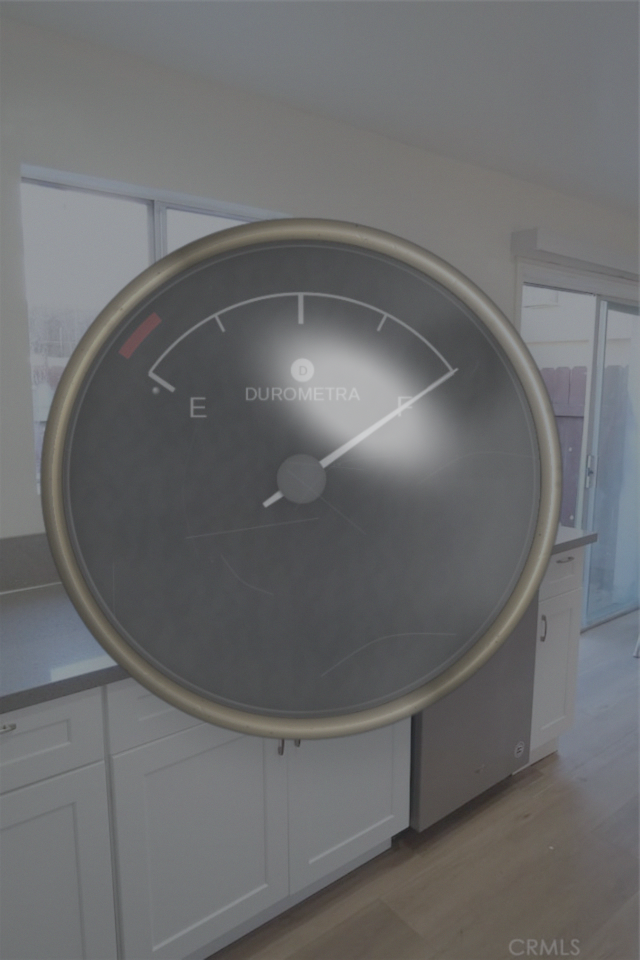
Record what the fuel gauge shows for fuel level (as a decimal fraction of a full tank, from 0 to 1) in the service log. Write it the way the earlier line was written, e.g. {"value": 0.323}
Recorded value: {"value": 1}
